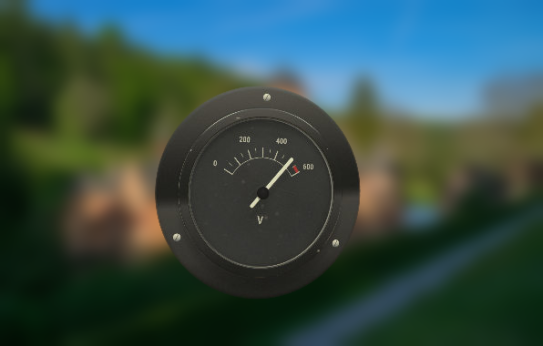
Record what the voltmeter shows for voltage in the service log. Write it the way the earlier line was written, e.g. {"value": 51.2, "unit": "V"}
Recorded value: {"value": 500, "unit": "V"}
